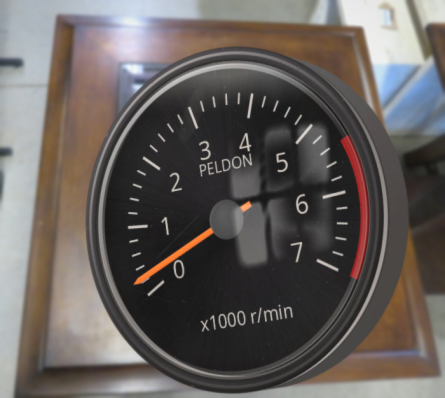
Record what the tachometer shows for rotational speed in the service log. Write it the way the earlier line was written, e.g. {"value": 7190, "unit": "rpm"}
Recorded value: {"value": 200, "unit": "rpm"}
